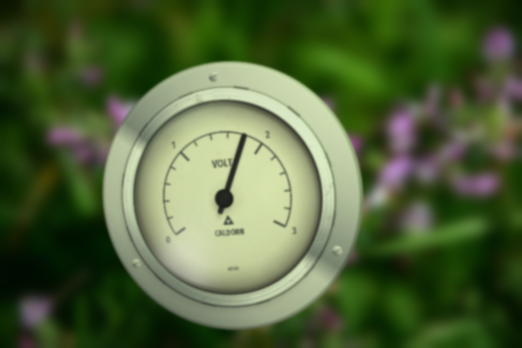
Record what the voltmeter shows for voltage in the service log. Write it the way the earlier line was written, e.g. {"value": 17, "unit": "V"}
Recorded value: {"value": 1.8, "unit": "V"}
